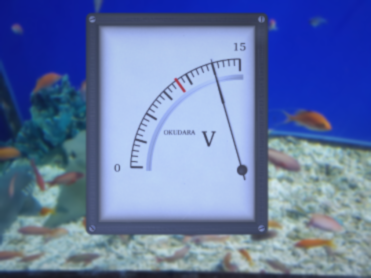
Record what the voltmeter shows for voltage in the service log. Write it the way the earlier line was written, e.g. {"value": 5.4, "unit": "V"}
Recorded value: {"value": 12.5, "unit": "V"}
